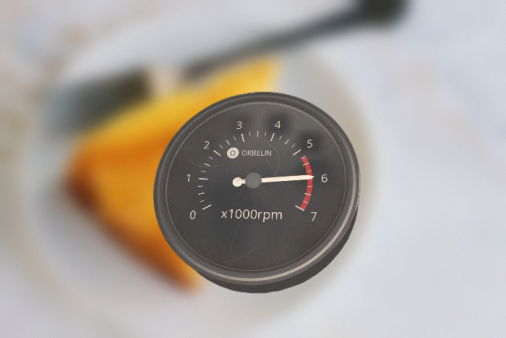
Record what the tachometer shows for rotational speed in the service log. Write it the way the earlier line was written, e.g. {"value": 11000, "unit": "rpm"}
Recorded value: {"value": 6000, "unit": "rpm"}
